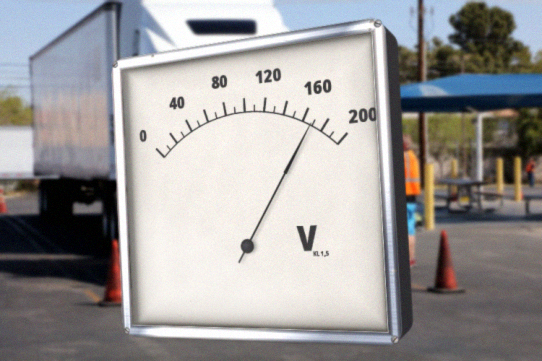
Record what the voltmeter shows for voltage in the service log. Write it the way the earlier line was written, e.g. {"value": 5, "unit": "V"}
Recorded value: {"value": 170, "unit": "V"}
